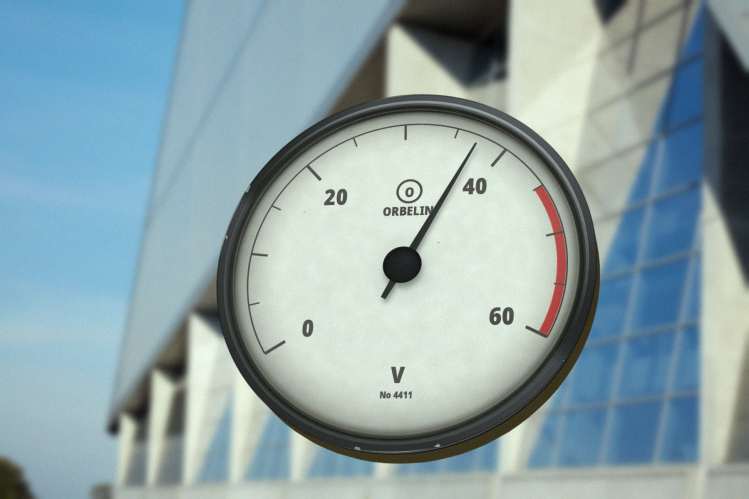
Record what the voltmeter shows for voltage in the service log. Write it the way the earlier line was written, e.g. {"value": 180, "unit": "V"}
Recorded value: {"value": 37.5, "unit": "V"}
